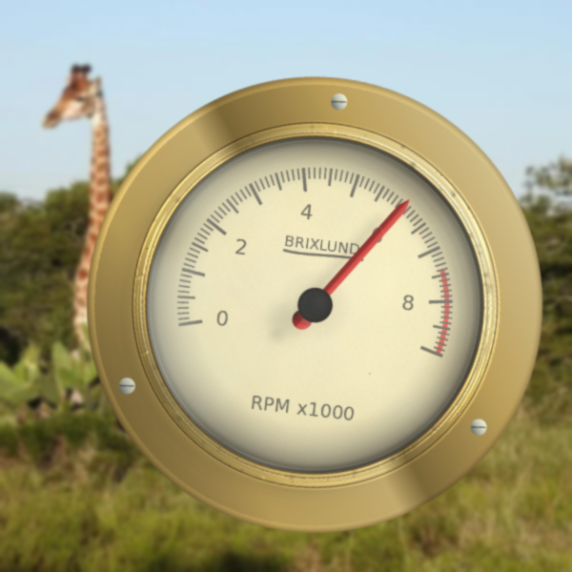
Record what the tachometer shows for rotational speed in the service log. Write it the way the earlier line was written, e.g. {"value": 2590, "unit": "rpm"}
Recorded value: {"value": 6000, "unit": "rpm"}
